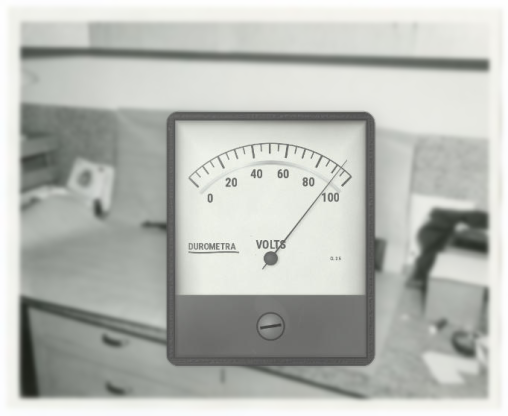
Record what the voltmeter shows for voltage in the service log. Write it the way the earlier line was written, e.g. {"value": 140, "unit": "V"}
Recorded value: {"value": 92.5, "unit": "V"}
